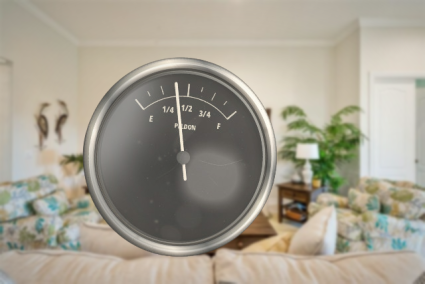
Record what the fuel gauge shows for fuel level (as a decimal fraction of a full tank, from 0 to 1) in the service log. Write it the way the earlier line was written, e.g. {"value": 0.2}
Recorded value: {"value": 0.375}
